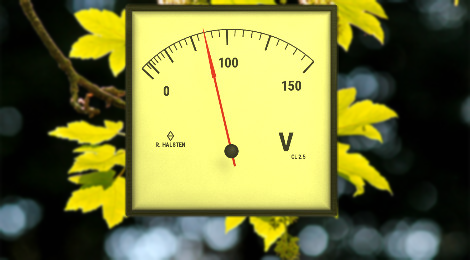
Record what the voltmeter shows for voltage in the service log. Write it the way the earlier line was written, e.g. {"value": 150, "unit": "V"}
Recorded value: {"value": 85, "unit": "V"}
